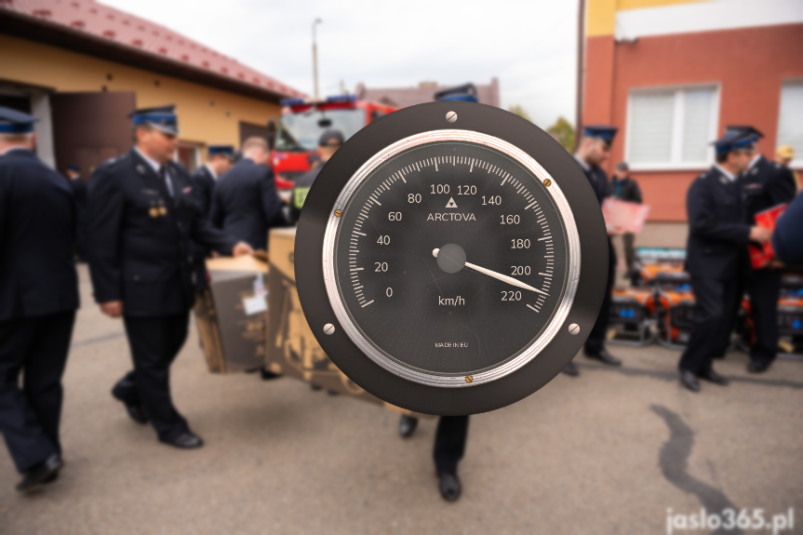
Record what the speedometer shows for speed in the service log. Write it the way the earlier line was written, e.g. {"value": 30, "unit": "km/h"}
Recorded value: {"value": 210, "unit": "km/h"}
